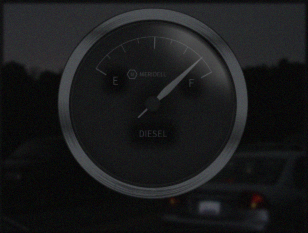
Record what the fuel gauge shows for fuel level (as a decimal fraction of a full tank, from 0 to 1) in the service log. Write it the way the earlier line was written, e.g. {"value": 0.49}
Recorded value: {"value": 0.875}
